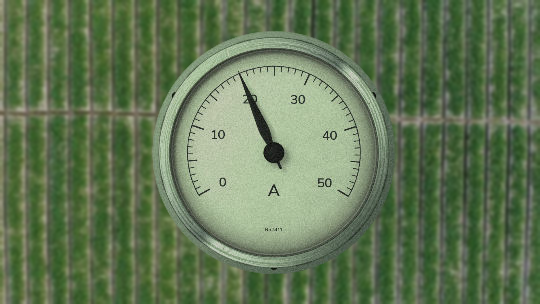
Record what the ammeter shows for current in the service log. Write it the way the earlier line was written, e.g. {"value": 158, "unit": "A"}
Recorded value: {"value": 20, "unit": "A"}
